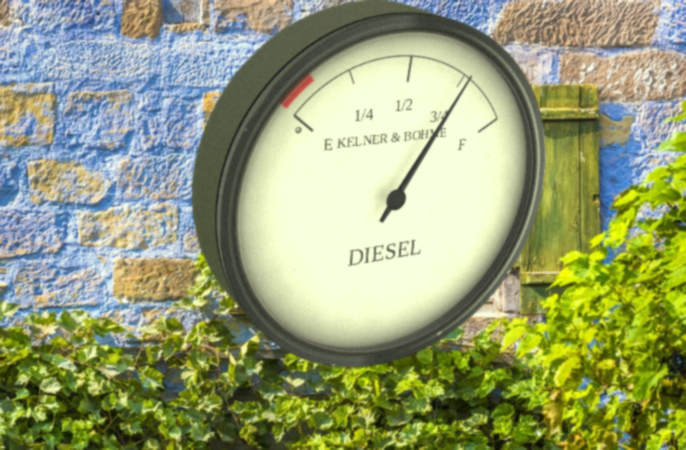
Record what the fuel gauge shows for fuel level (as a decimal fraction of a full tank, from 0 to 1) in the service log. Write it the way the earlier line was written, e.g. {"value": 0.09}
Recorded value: {"value": 0.75}
